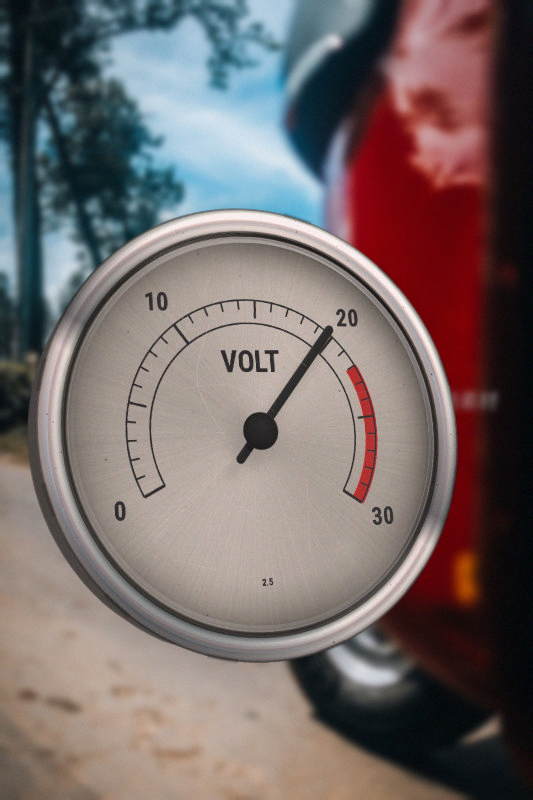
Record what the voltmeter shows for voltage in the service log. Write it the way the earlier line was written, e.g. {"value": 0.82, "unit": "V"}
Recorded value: {"value": 19.5, "unit": "V"}
